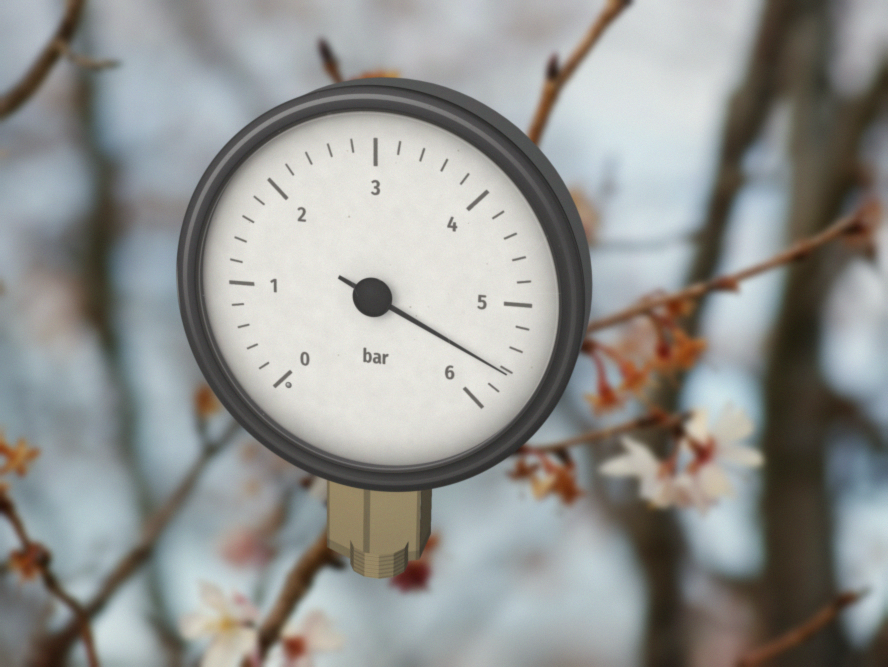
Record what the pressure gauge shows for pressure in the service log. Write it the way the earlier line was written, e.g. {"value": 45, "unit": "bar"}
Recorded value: {"value": 5.6, "unit": "bar"}
